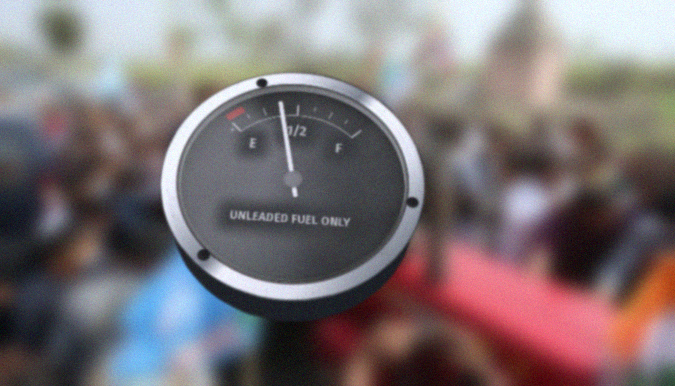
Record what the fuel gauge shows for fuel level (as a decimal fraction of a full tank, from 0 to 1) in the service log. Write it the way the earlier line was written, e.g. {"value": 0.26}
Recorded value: {"value": 0.375}
